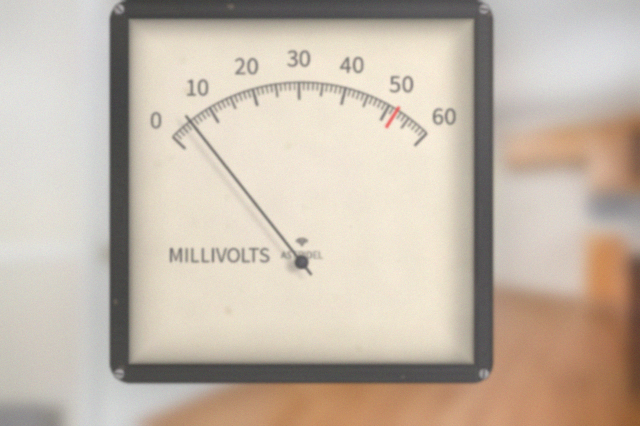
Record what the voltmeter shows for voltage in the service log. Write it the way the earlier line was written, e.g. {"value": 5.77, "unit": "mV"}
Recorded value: {"value": 5, "unit": "mV"}
